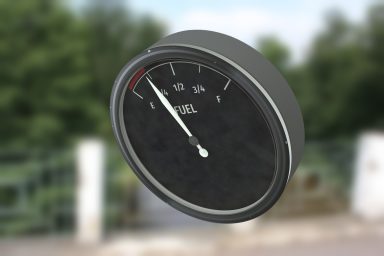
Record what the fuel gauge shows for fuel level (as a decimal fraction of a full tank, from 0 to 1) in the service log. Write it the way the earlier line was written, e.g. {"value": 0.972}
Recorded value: {"value": 0.25}
